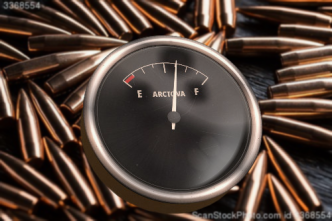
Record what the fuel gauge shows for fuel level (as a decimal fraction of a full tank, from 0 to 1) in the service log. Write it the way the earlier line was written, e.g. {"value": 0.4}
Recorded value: {"value": 0.625}
